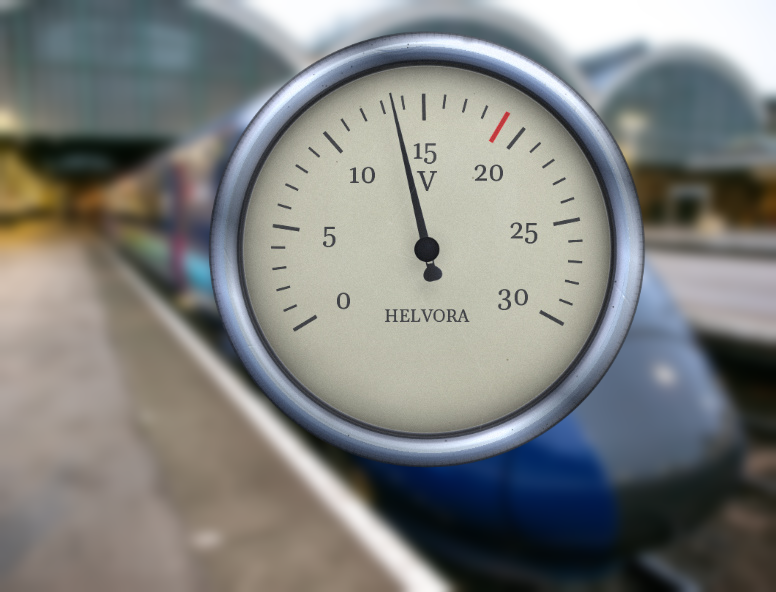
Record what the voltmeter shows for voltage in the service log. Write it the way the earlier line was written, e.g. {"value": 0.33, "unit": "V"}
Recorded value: {"value": 13.5, "unit": "V"}
